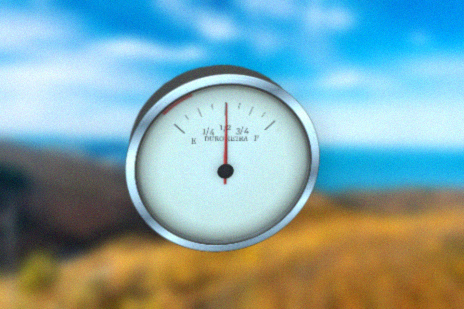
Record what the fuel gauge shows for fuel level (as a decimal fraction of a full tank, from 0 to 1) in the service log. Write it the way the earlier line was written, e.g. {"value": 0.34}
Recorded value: {"value": 0.5}
